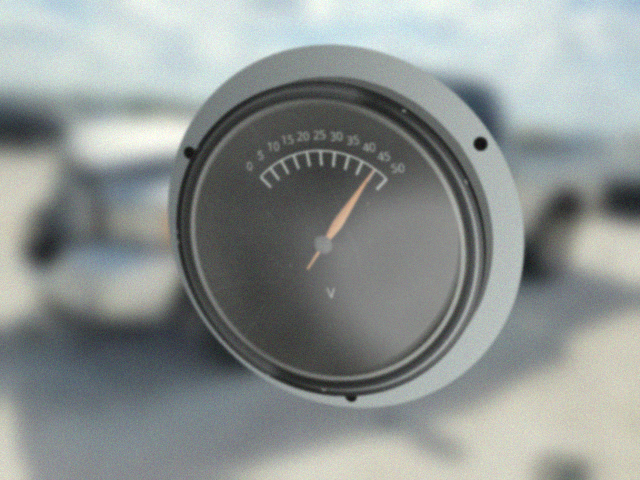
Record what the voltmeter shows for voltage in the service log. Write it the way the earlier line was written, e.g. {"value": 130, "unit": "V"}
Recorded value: {"value": 45, "unit": "V"}
